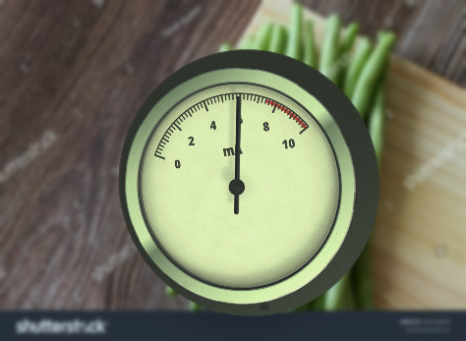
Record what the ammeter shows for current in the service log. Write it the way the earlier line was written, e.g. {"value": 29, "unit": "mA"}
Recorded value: {"value": 6, "unit": "mA"}
